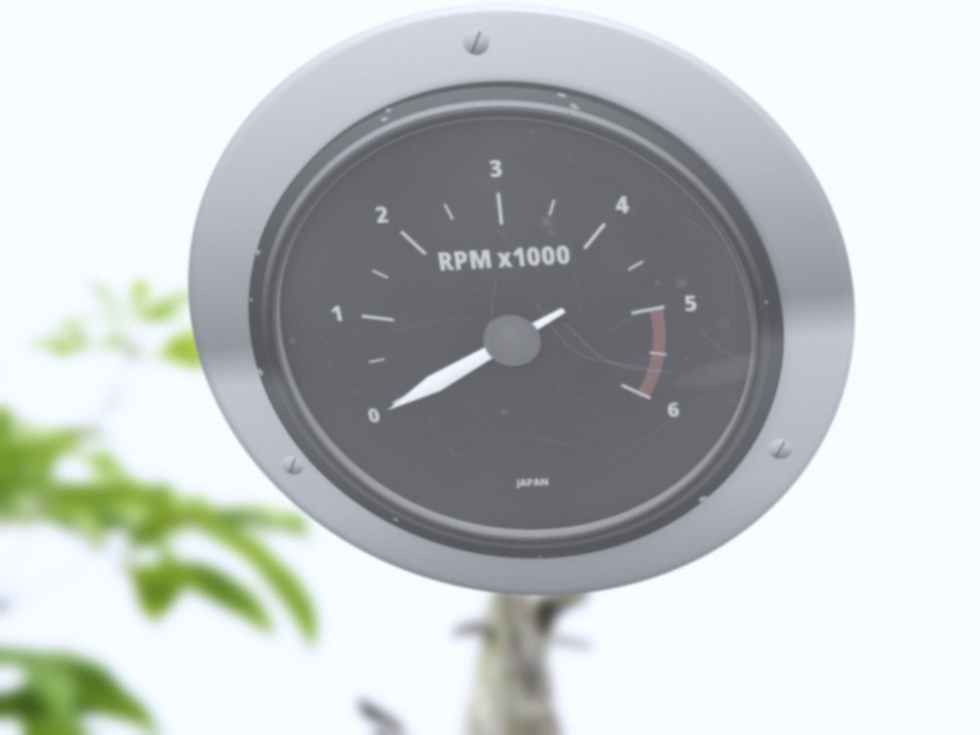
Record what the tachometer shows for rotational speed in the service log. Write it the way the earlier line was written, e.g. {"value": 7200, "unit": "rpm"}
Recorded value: {"value": 0, "unit": "rpm"}
